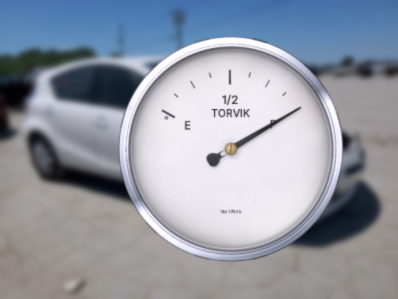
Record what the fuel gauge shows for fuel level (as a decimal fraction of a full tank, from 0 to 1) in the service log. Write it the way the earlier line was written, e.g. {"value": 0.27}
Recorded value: {"value": 1}
